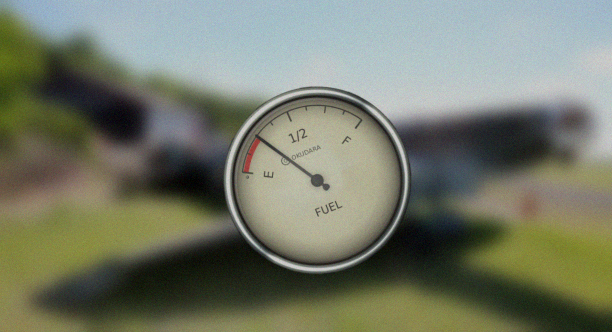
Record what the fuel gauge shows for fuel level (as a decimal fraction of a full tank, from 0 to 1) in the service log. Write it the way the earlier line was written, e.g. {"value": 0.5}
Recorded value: {"value": 0.25}
